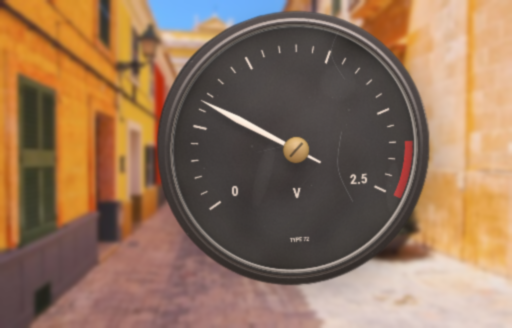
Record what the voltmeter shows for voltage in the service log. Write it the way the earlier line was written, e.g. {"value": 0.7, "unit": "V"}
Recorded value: {"value": 0.65, "unit": "V"}
